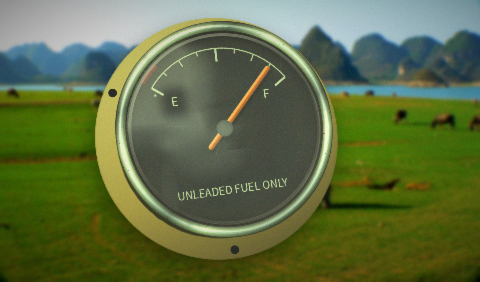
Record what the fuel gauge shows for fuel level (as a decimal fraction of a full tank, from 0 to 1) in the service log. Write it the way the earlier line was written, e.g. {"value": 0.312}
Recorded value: {"value": 0.875}
